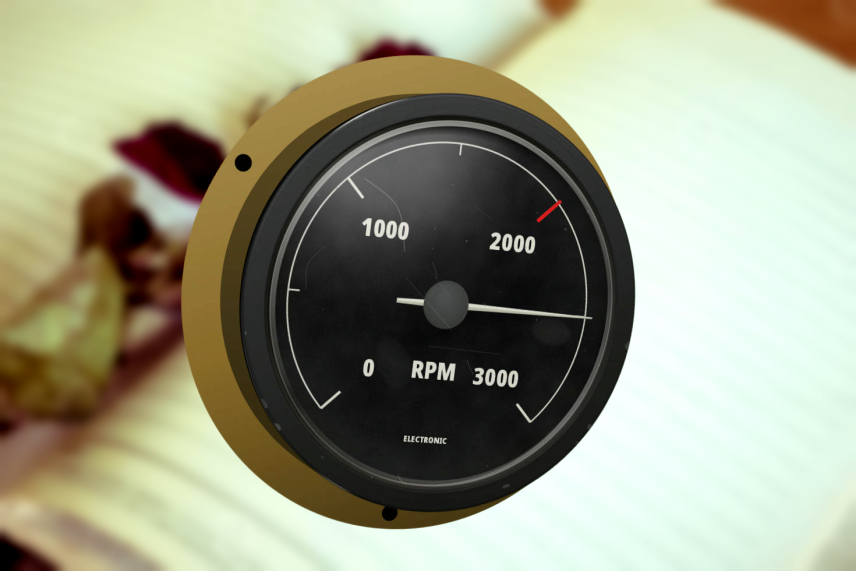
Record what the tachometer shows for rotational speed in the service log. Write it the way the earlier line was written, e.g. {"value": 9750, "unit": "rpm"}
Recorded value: {"value": 2500, "unit": "rpm"}
